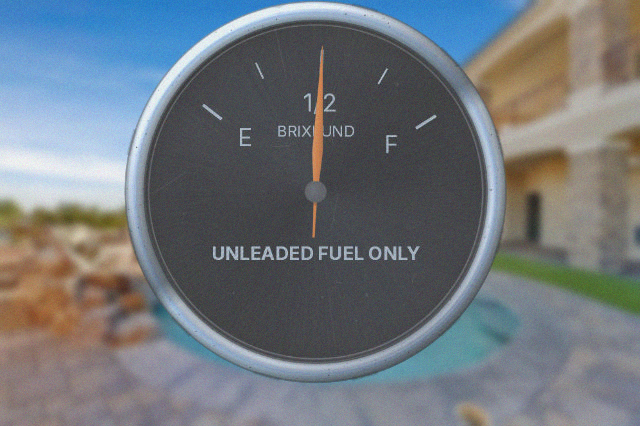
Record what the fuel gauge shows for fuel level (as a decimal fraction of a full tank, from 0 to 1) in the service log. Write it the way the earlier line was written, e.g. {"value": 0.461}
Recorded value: {"value": 0.5}
